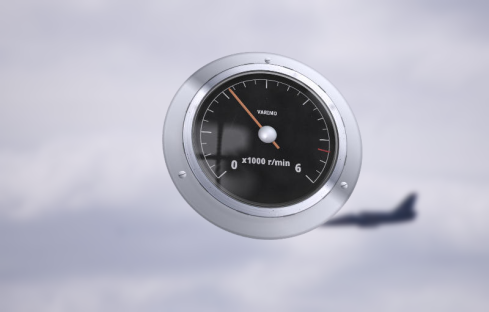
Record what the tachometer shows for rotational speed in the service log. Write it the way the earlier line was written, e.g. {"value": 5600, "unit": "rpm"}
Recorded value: {"value": 2125, "unit": "rpm"}
